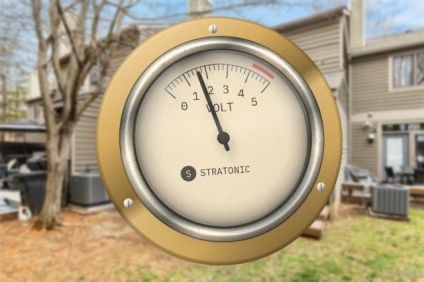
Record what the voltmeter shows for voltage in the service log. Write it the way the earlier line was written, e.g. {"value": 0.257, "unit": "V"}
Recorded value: {"value": 1.6, "unit": "V"}
